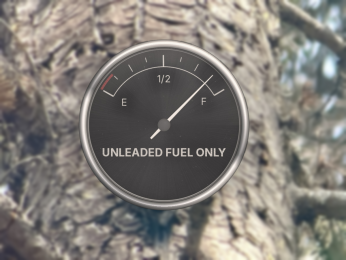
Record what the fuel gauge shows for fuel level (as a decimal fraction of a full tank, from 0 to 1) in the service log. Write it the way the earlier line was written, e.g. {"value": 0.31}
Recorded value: {"value": 0.875}
